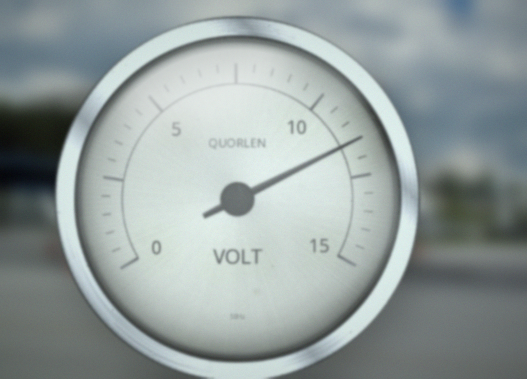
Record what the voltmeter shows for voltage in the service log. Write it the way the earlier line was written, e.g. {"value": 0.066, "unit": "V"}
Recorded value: {"value": 11.5, "unit": "V"}
